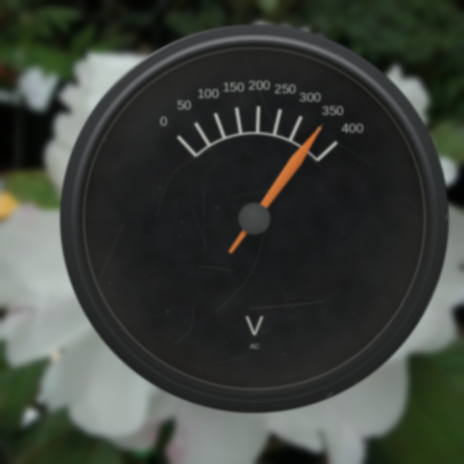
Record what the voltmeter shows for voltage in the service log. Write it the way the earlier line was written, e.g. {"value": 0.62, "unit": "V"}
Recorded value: {"value": 350, "unit": "V"}
